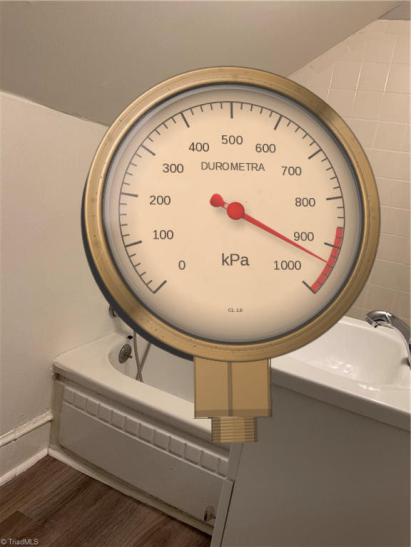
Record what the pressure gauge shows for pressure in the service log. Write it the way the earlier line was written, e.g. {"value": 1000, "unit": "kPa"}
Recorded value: {"value": 940, "unit": "kPa"}
